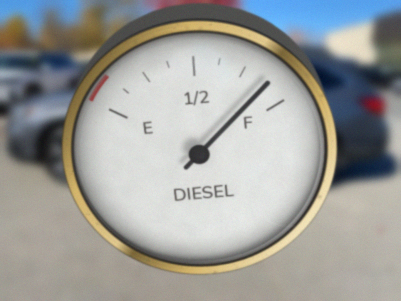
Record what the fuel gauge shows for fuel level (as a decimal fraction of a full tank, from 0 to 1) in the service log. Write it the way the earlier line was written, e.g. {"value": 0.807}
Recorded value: {"value": 0.875}
